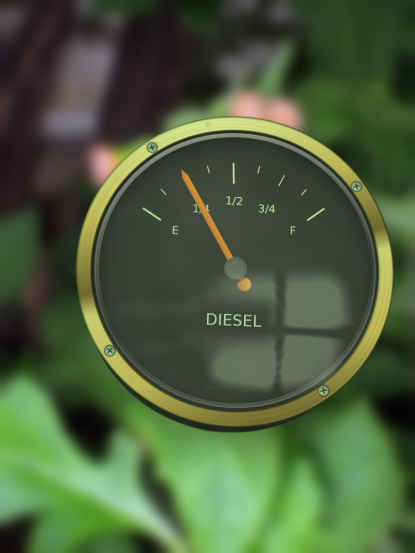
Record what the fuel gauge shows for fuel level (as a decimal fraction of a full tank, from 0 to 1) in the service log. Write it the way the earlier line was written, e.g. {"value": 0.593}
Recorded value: {"value": 0.25}
